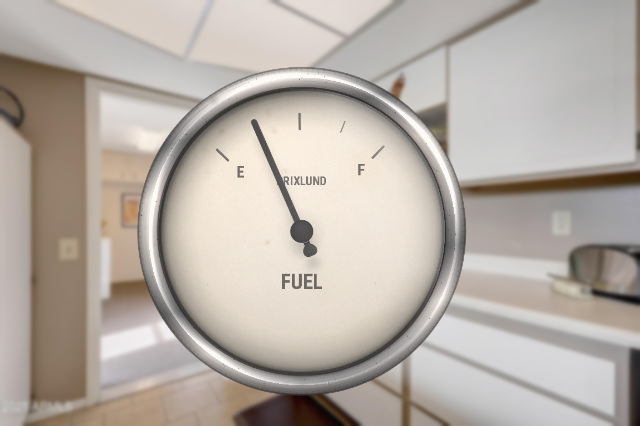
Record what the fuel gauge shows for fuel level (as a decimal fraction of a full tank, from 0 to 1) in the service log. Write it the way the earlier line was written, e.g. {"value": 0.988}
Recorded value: {"value": 0.25}
